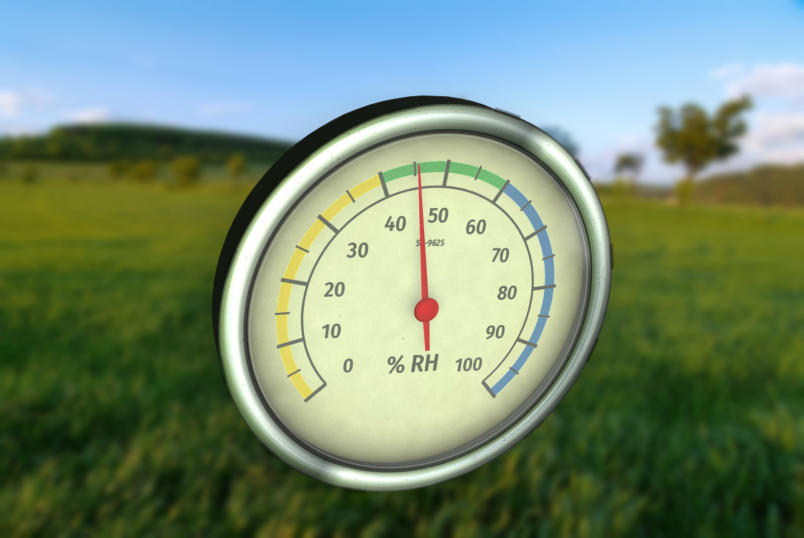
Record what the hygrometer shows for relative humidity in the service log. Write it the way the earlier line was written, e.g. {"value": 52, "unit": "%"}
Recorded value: {"value": 45, "unit": "%"}
